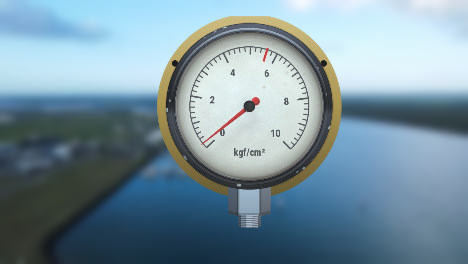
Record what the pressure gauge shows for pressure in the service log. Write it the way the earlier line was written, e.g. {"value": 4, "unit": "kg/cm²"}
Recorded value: {"value": 0.2, "unit": "kg/cm²"}
